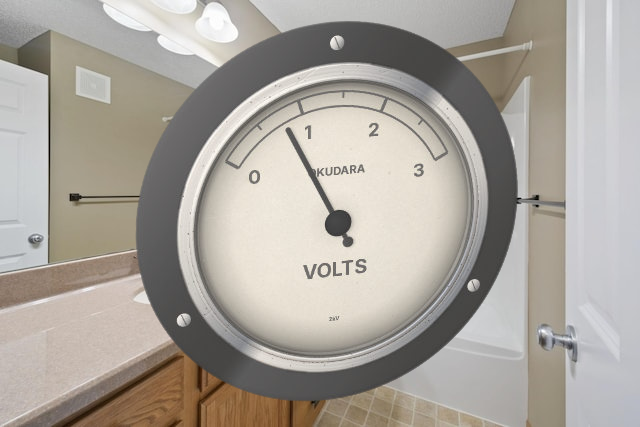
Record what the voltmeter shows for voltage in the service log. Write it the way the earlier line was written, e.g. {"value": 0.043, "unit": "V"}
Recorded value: {"value": 0.75, "unit": "V"}
